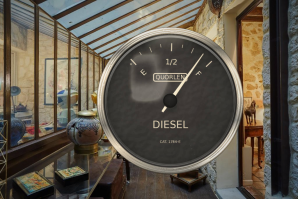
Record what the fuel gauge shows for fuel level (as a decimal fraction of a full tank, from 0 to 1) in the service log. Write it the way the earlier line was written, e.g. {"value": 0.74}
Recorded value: {"value": 0.875}
